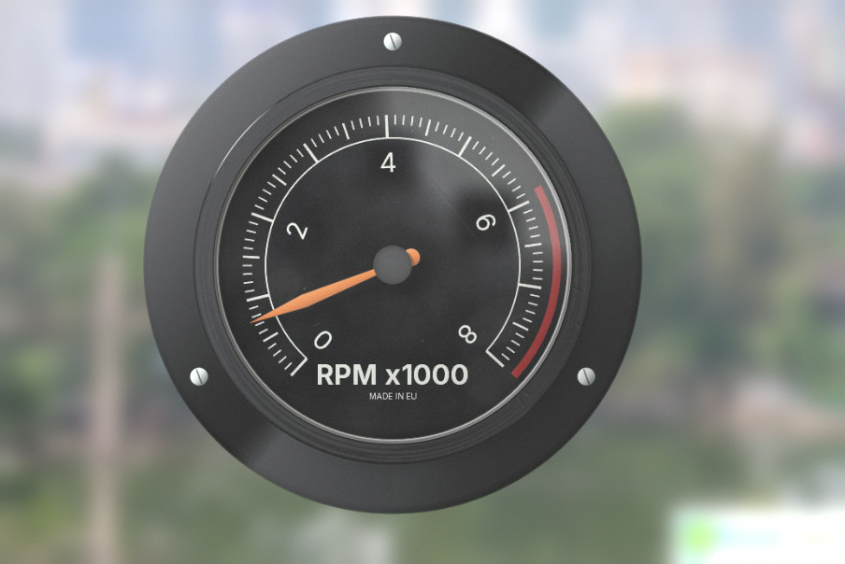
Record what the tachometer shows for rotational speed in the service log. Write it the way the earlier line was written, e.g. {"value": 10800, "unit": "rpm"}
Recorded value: {"value": 750, "unit": "rpm"}
